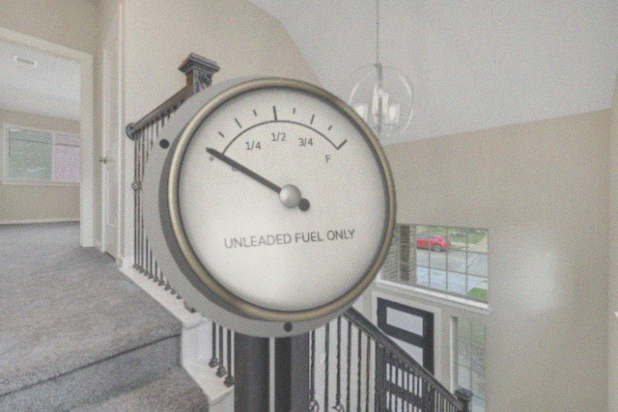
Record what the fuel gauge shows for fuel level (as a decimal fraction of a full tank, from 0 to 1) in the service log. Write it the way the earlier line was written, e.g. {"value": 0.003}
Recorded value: {"value": 0}
